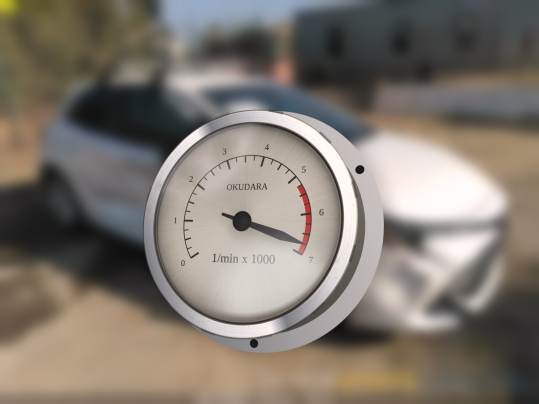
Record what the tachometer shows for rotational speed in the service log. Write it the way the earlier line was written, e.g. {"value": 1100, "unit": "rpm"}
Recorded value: {"value": 6750, "unit": "rpm"}
